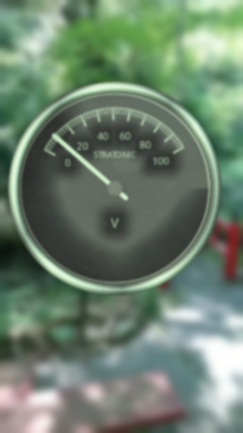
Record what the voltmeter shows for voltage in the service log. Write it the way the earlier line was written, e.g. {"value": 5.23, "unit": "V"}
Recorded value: {"value": 10, "unit": "V"}
